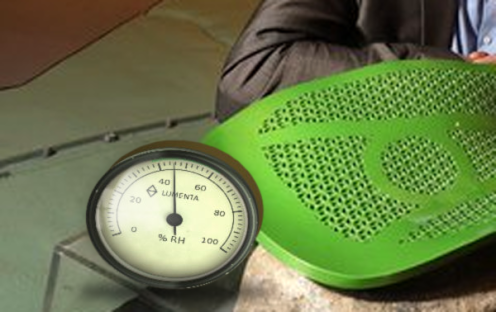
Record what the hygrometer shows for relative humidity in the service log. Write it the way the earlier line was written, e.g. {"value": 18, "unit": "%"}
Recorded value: {"value": 46, "unit": "%"}
